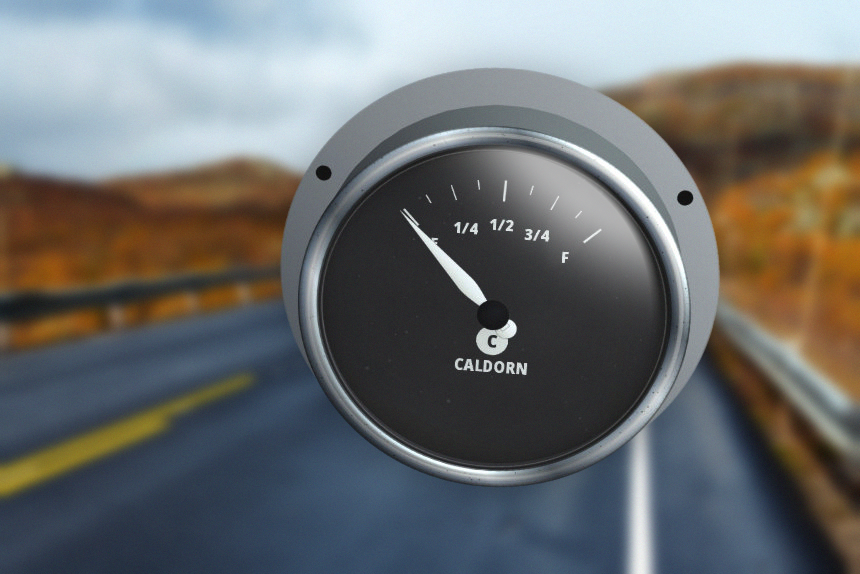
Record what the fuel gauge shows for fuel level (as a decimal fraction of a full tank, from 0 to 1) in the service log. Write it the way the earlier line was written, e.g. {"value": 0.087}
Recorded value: {"value": 0}
